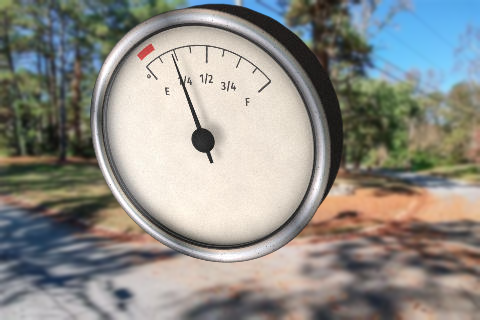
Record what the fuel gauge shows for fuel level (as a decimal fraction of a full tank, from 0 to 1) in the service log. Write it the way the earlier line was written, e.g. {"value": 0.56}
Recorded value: {"value": 0.25}
